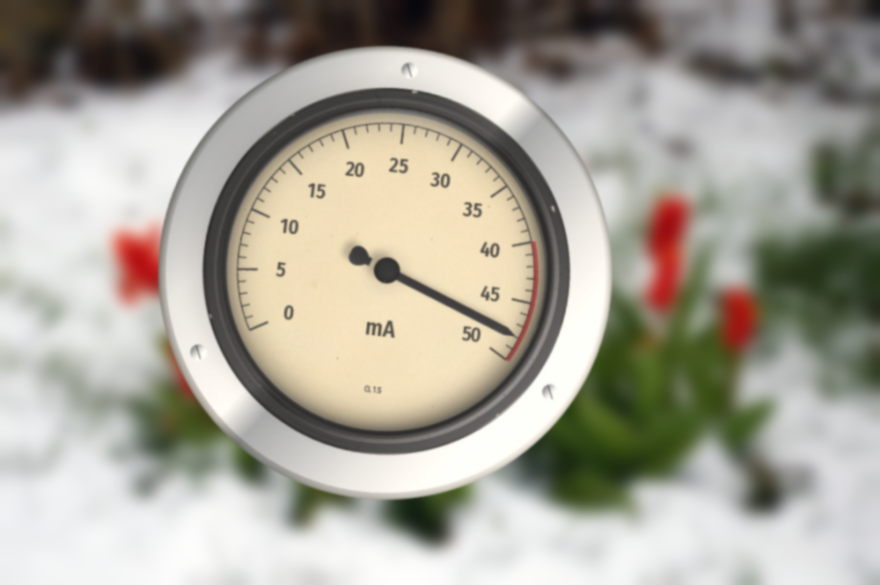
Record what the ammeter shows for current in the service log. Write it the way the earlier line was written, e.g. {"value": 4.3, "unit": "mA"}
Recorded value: {"value": 48, "unit": "mA"}
